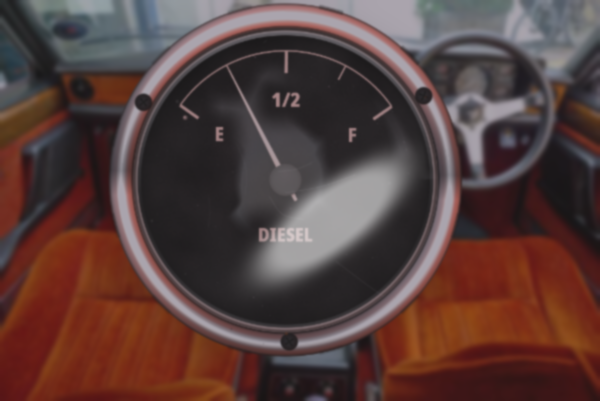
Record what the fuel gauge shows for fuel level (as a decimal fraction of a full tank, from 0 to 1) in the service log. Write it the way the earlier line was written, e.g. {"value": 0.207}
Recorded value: {"value": 0.25}
